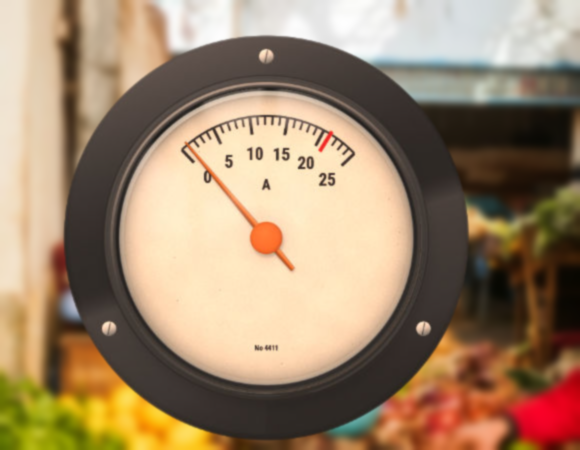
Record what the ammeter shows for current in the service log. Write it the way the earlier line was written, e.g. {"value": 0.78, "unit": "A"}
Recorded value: {"value": 1, "unit": "A"}
